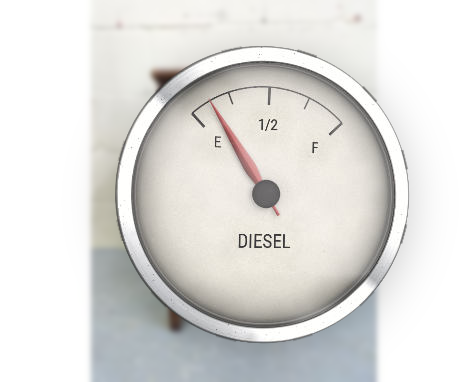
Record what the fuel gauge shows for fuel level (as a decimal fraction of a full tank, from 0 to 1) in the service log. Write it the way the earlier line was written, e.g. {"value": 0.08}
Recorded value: {"value": 0.125}
